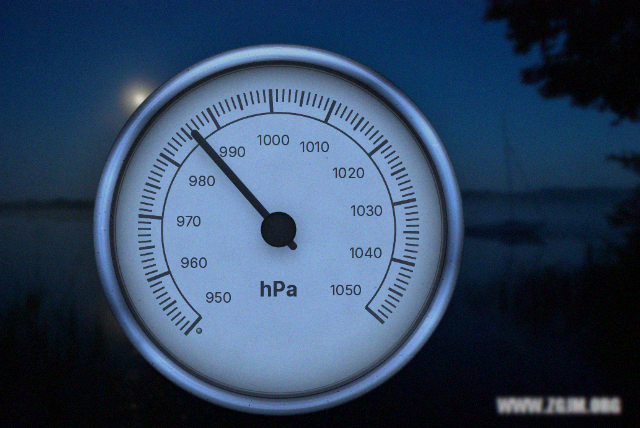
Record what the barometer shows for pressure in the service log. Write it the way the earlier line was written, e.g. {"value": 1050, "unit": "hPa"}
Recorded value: {"value": 986, "unit": "hPa"}
